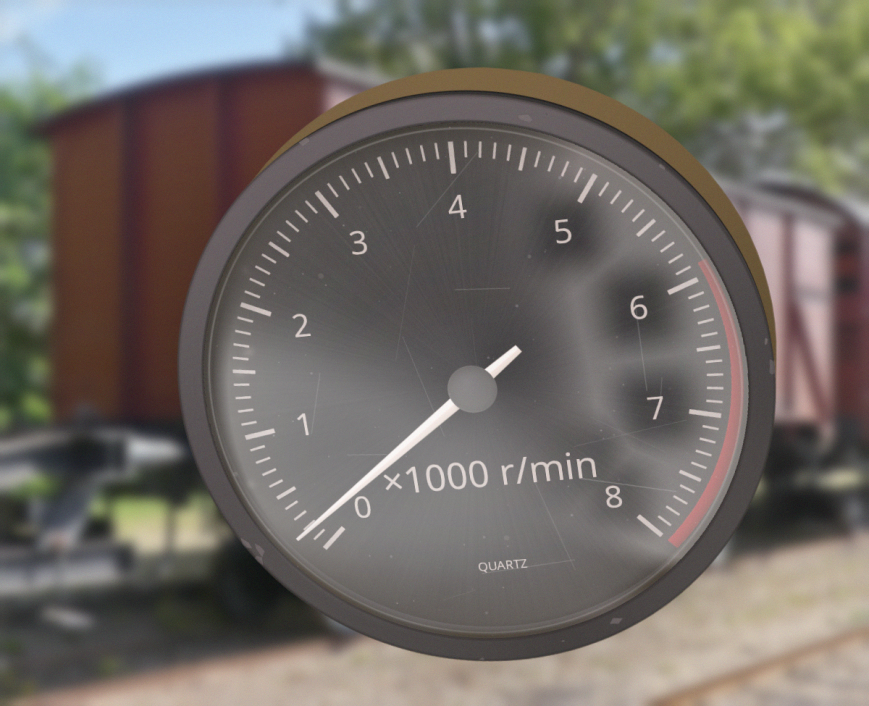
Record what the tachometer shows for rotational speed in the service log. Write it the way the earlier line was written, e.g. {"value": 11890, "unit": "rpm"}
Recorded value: {"value": 200, "unit": "rpm"}
